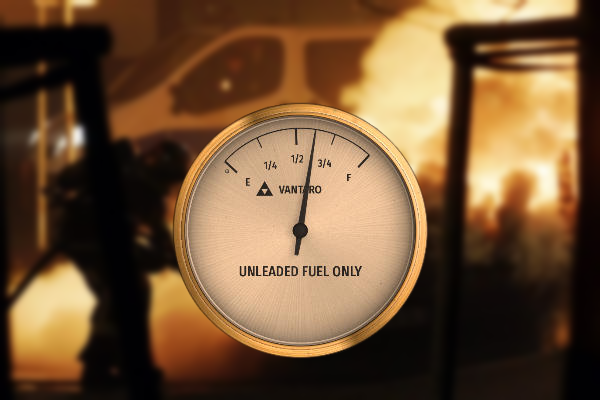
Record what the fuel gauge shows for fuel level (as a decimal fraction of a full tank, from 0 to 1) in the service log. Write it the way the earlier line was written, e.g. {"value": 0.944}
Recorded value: {"value": 0.625}
